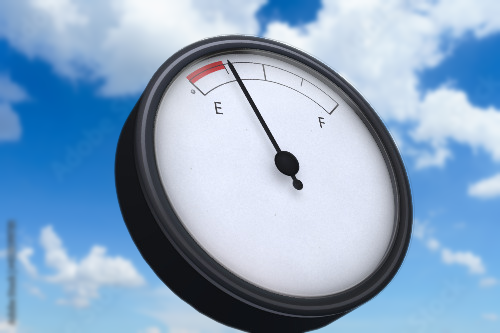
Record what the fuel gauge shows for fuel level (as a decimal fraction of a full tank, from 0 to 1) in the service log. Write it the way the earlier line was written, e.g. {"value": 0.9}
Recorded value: {"value": 0.25}
